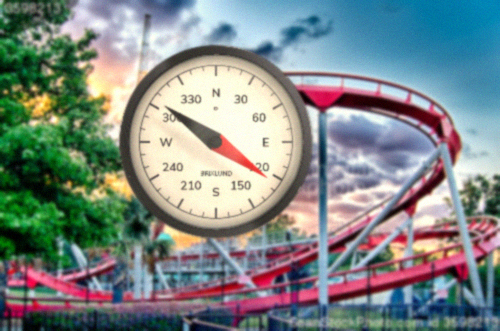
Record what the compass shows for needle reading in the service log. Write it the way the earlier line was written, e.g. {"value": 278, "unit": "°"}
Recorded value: {"value": 125, "unit": "°"}
